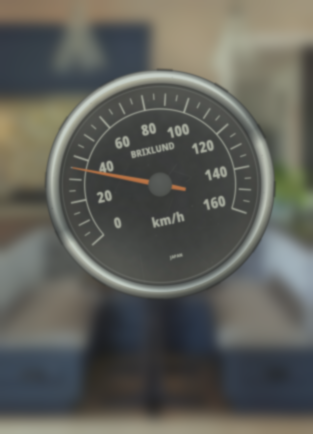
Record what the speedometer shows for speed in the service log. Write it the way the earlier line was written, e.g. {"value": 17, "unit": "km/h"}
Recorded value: {"value": 35, "unit": "km/h"}
